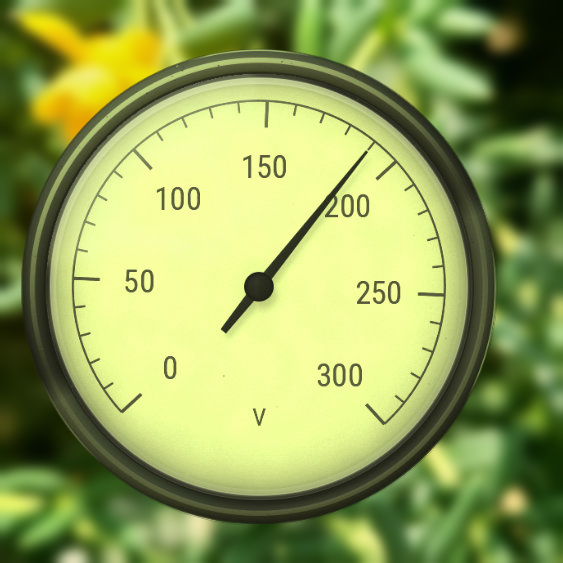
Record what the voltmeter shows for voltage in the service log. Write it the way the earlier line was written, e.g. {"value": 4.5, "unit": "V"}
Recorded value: {"value": 190, "unit": "V"}
